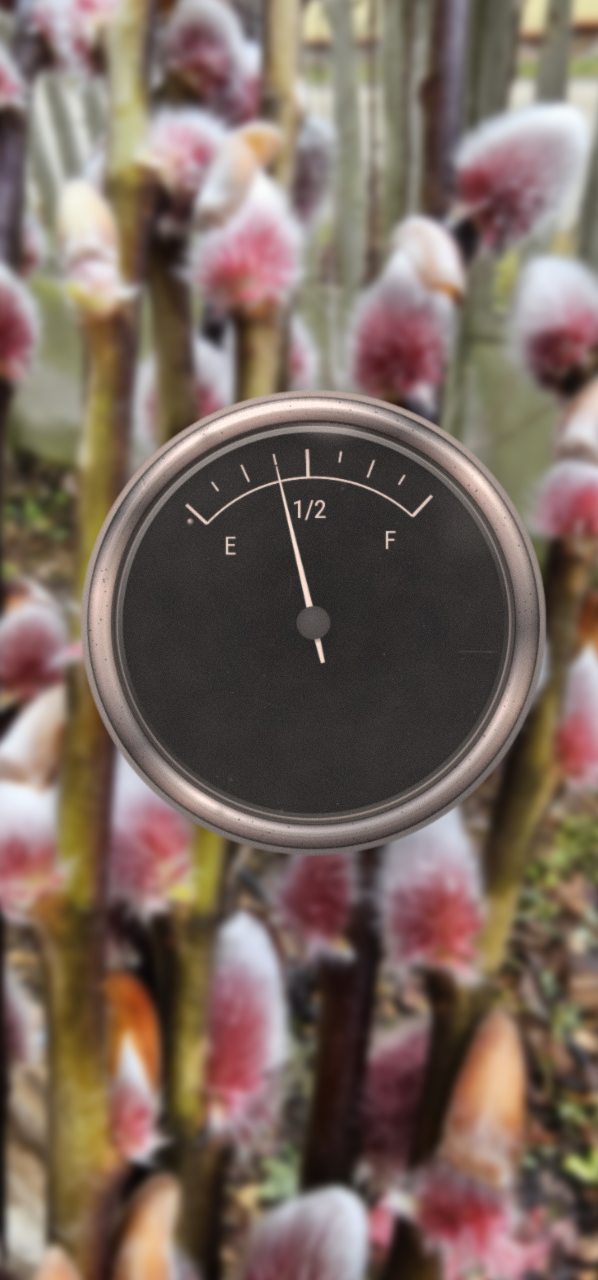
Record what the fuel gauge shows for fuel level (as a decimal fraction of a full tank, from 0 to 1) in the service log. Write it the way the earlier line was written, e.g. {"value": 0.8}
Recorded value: {"value": 0.375}
